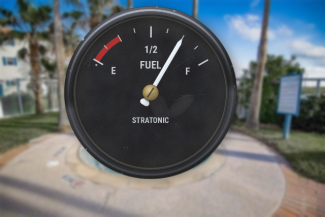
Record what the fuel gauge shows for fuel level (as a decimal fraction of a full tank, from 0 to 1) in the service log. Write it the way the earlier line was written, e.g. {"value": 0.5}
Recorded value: {"value": 0.75}
